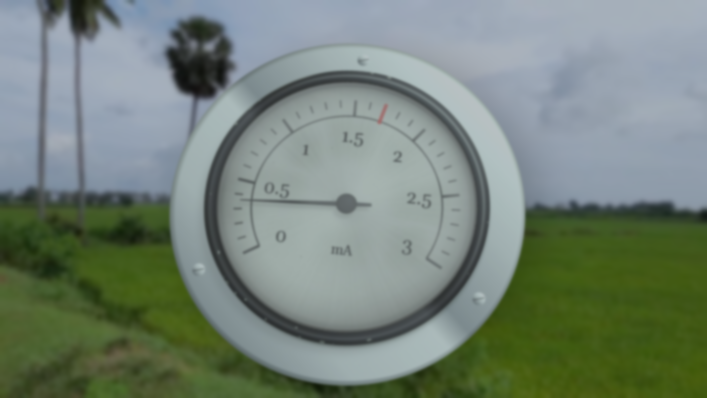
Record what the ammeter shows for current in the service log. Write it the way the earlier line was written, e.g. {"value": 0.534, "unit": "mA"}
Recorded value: {"value": 0.35, "unit": "mA"}
